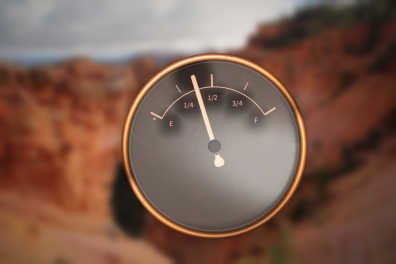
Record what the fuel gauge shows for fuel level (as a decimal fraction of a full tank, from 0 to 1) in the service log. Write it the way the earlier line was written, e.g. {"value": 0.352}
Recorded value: {"value": 0.375}
